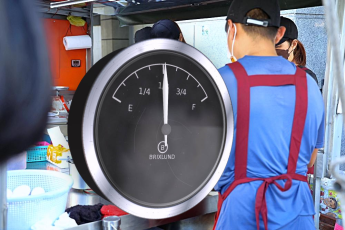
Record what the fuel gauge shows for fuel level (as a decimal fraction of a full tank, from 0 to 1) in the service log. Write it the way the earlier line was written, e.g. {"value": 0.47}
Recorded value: {"value": 0.5}
